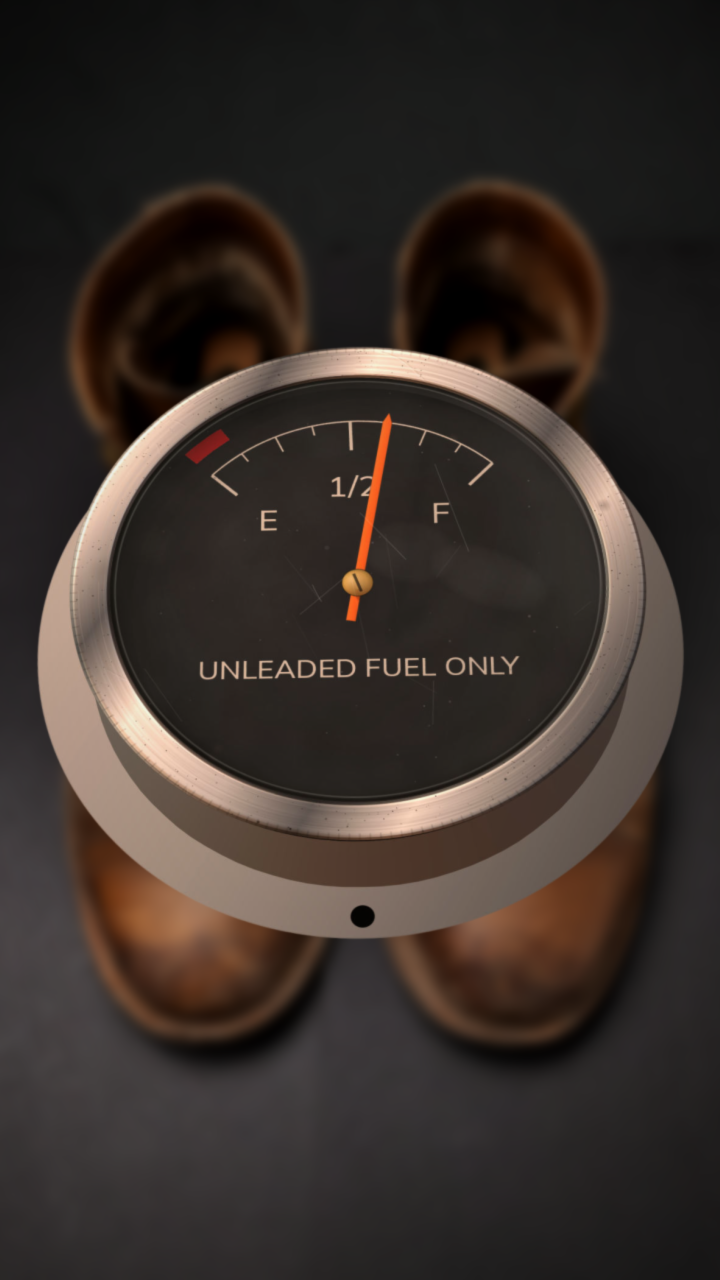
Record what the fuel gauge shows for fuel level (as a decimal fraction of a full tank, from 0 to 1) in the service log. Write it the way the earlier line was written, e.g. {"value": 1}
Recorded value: {"value": 0.625}
